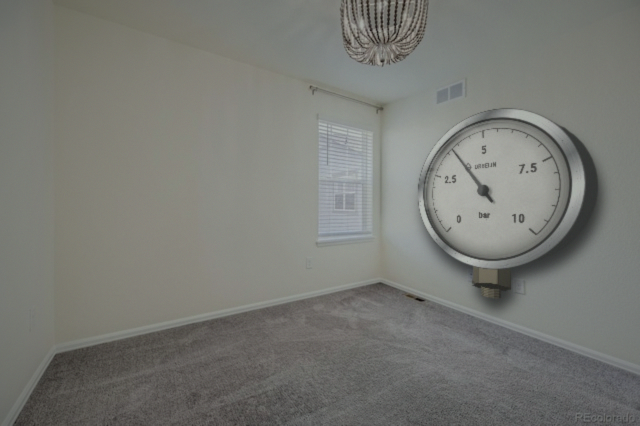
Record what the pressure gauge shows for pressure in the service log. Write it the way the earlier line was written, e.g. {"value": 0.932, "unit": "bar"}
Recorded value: {"value": 3.75, "unit": "bar"}
